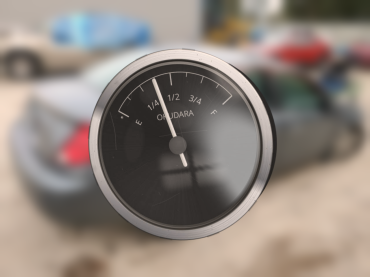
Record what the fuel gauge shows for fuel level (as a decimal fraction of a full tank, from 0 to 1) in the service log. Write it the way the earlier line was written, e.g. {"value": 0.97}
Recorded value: {"value": 0.375}
